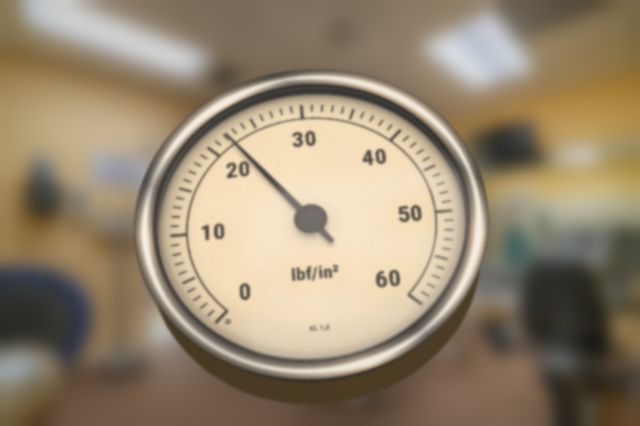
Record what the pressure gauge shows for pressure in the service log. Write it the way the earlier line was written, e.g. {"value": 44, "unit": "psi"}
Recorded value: {"value": 22, "unit": "psi"}
